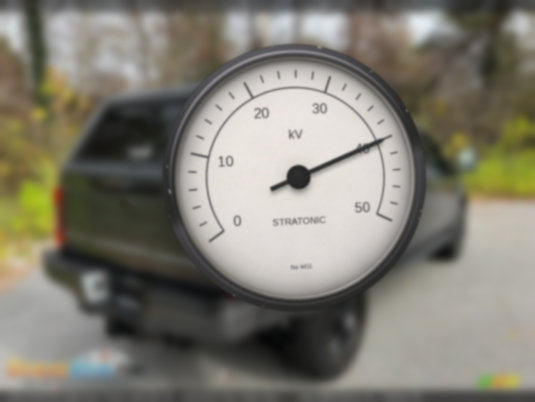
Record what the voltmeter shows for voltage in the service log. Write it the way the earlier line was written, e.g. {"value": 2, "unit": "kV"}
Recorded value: {"value": 40, "unit": "kV"}
